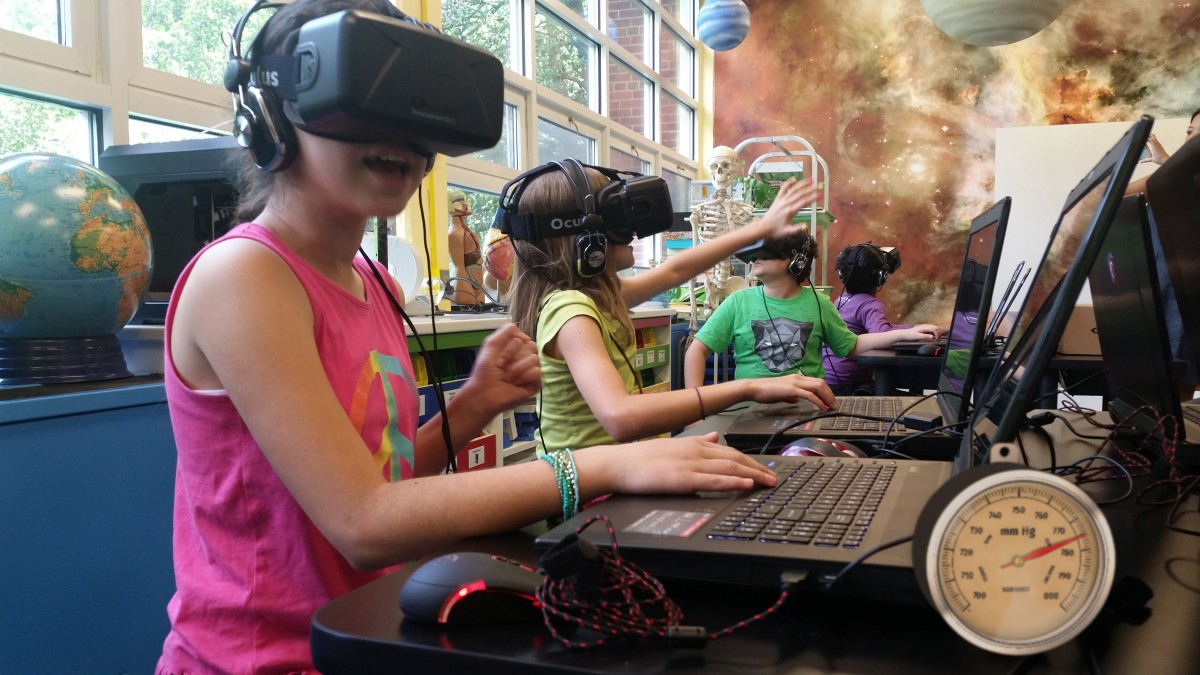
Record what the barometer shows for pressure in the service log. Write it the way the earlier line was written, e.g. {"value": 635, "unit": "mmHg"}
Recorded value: {"value": 775, "unit": "mmHg"}
